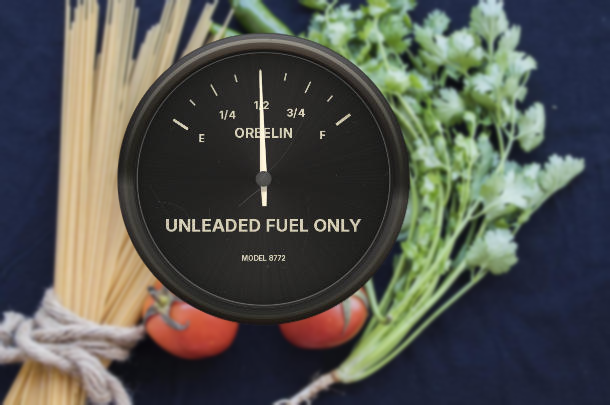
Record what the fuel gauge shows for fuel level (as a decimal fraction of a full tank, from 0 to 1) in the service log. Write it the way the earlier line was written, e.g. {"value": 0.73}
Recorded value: {"value": 0.5}
